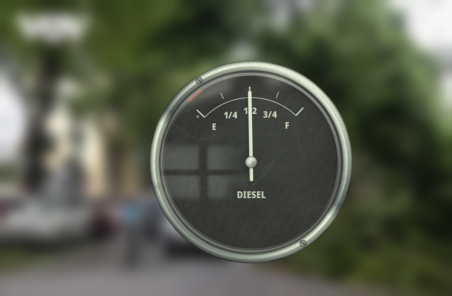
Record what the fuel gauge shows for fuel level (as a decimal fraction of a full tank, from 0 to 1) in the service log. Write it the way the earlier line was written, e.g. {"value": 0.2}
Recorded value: {"value": 0.5}
